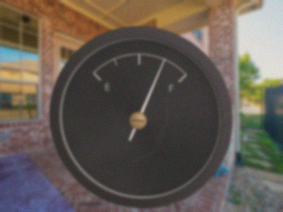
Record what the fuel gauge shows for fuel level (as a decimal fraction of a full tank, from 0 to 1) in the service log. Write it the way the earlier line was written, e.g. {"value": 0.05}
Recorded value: {"value": 0.75}
